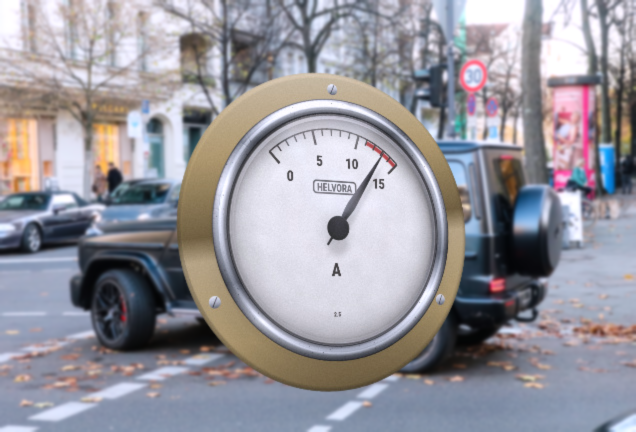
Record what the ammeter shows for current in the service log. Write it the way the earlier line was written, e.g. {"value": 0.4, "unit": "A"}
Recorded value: {"value": 13, "unit": "A"}
